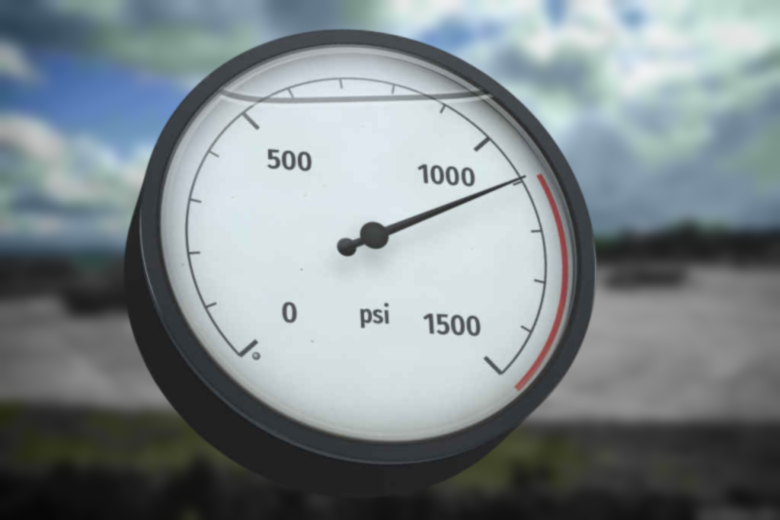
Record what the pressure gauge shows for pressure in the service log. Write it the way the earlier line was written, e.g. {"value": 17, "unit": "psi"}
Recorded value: {"value": 1100, "unit": "psi"}
